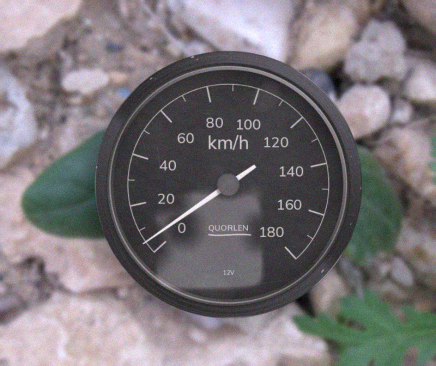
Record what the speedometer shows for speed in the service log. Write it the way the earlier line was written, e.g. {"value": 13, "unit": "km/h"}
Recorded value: {"value": 5, "unit": "km/h"}
